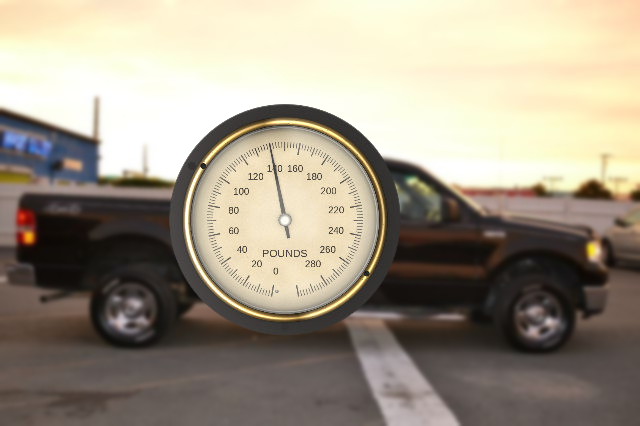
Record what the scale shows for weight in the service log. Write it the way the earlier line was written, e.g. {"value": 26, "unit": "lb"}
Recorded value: {"value": 140, "unit": "lb"}
